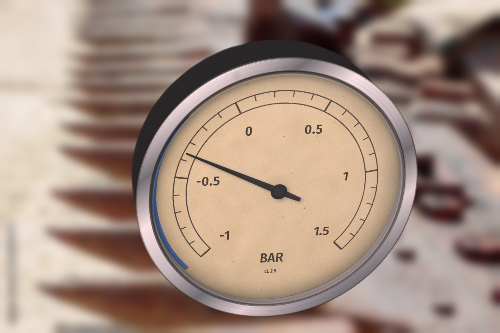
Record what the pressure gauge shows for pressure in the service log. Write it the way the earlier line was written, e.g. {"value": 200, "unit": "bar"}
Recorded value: {"value": -0.35, "unit": "bar"}
